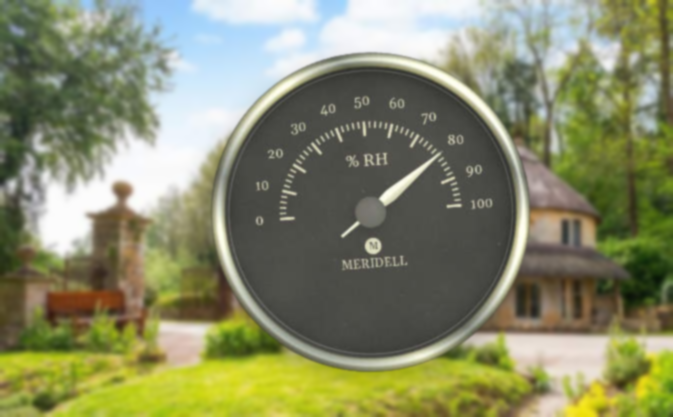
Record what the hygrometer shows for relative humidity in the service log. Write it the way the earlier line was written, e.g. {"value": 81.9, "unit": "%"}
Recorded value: {"value": 80, "unit": "%"}
